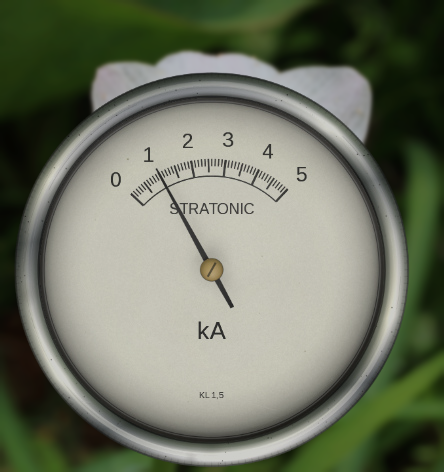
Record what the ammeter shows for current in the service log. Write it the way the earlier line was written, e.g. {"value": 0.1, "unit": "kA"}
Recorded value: {"value": 1, "unit": "kA"}
